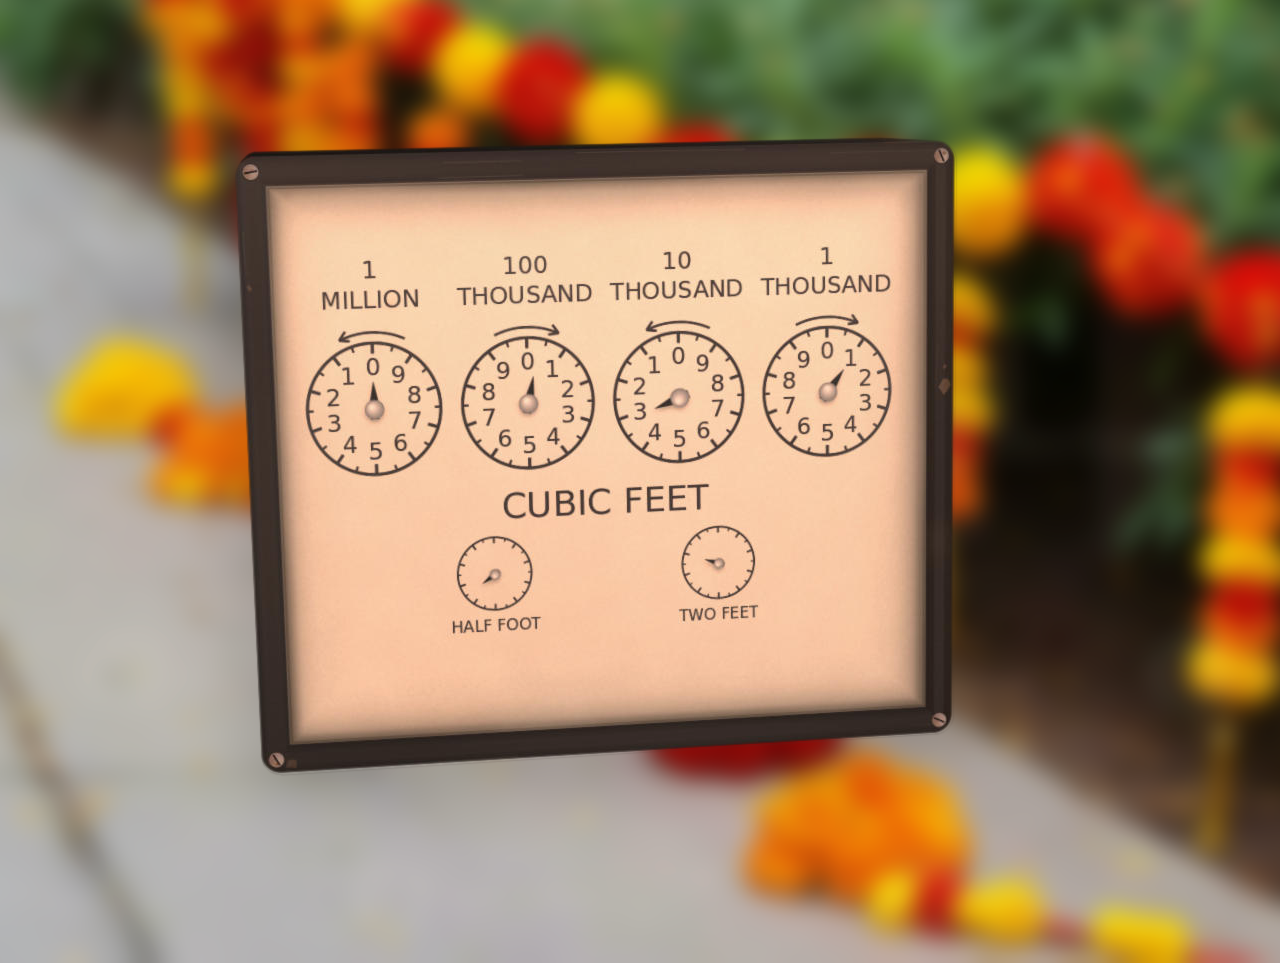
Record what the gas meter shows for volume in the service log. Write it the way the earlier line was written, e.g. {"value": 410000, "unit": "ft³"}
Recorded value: {"value": 3100, "unit": "ft³"}
